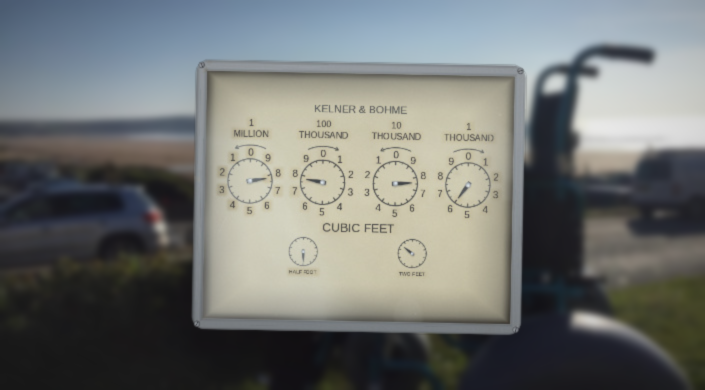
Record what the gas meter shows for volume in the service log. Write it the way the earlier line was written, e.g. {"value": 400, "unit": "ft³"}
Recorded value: {"value": 777600, "unit": "ft³"}
